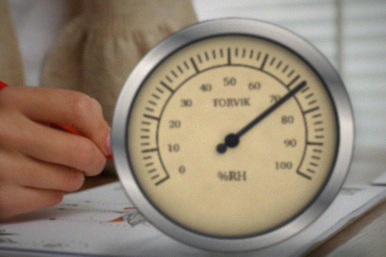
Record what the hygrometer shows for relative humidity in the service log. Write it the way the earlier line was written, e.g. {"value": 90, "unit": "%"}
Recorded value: {"value": 72, "unit": "%"}
